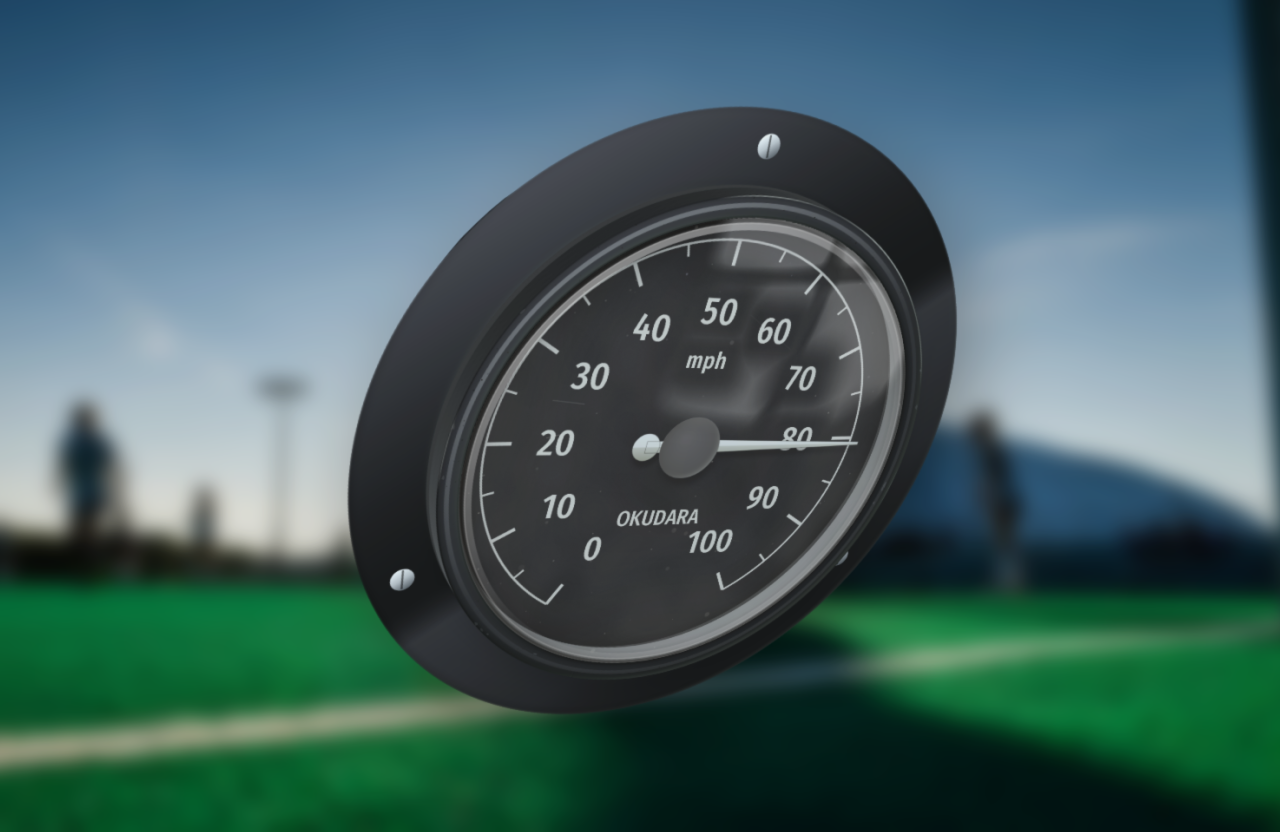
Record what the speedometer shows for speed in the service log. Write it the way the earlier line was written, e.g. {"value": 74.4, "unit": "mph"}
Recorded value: {"value": 80, "unit": "mph"}
